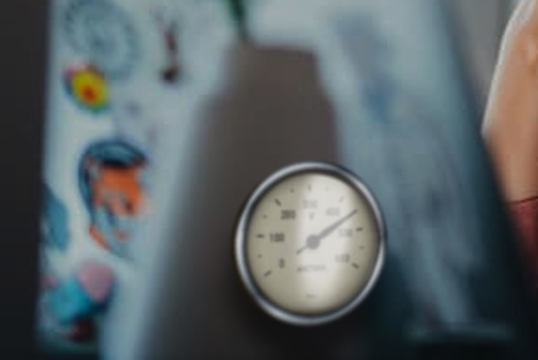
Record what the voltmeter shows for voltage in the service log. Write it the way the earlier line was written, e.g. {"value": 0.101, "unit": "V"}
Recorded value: {"value": 450, "unit": "V"}
